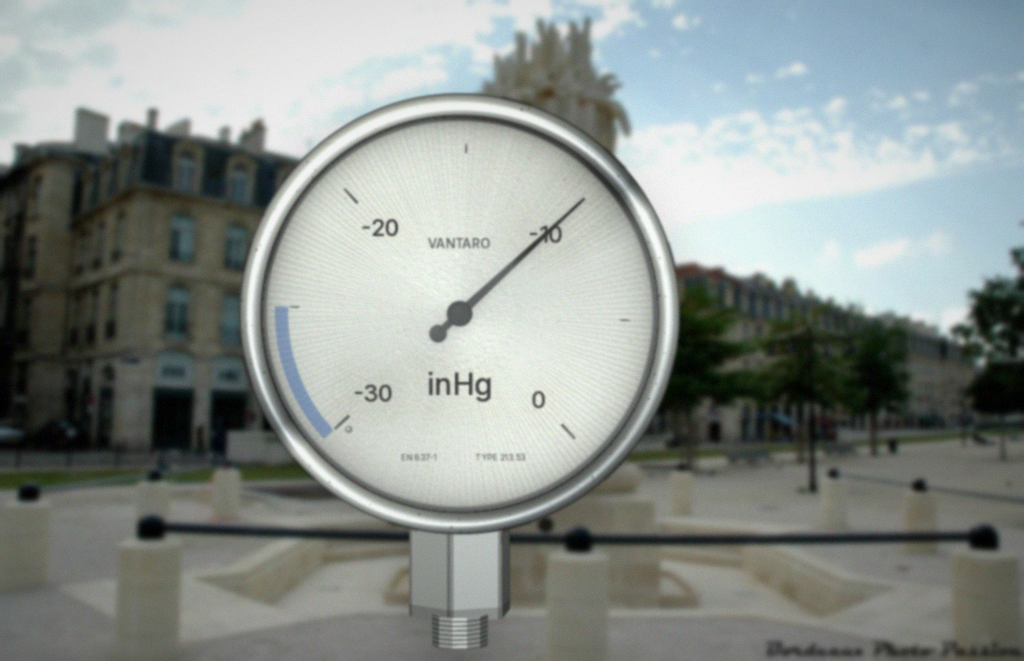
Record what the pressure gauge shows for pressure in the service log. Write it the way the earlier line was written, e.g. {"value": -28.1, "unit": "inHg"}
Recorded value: {"value": -10, "unit": "inHg"}
